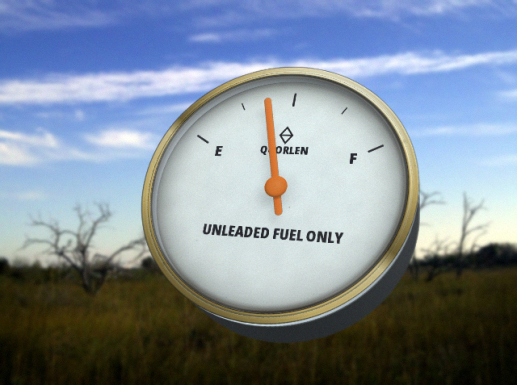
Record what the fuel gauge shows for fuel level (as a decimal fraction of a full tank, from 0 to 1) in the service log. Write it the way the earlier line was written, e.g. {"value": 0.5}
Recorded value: {"value": 0.375}
